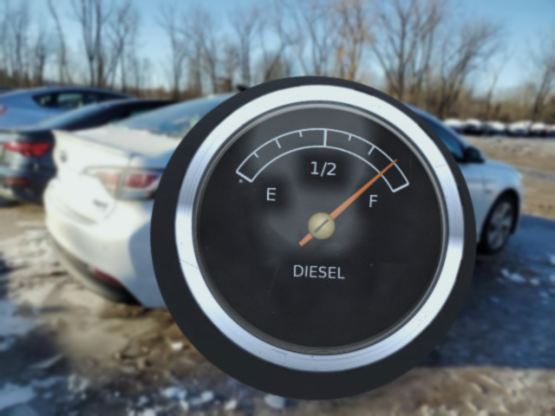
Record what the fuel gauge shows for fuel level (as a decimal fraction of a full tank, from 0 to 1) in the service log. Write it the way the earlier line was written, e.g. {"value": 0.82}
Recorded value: {"value": 0.875}
